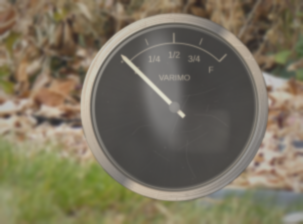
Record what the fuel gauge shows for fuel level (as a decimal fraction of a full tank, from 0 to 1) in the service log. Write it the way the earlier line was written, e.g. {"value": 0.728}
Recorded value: {"value": 0}
